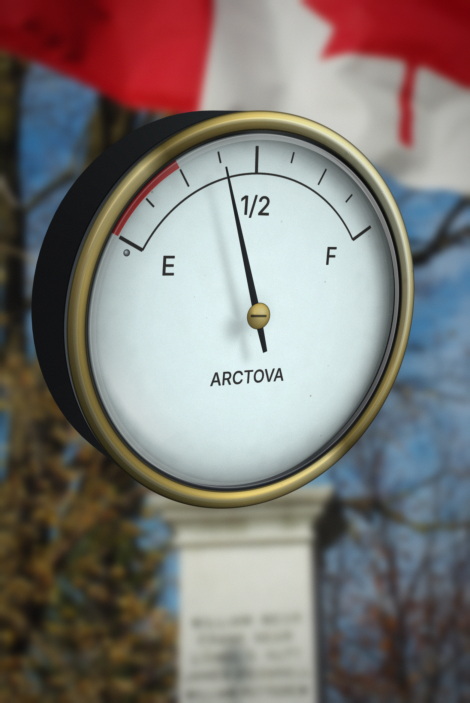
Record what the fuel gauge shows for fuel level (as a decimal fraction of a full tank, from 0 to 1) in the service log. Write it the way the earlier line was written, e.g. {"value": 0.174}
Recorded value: {"value": 0.375}
